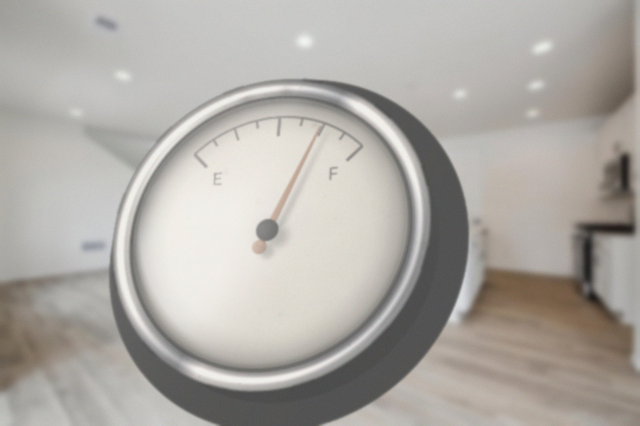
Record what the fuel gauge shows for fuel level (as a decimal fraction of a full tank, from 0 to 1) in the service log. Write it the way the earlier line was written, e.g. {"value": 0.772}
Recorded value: {"value": 0.75}
